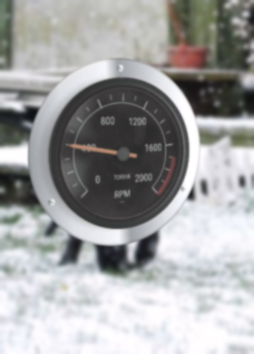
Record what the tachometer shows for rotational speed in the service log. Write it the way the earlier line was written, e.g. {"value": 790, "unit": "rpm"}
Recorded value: {"value": 400, "unit": "rpm"}
